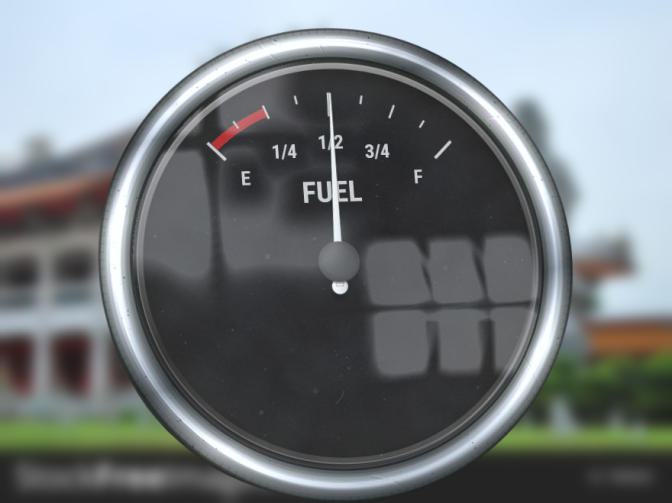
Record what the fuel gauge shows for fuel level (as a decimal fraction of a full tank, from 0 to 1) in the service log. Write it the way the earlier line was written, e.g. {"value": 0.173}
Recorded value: {"value": 0.5}
